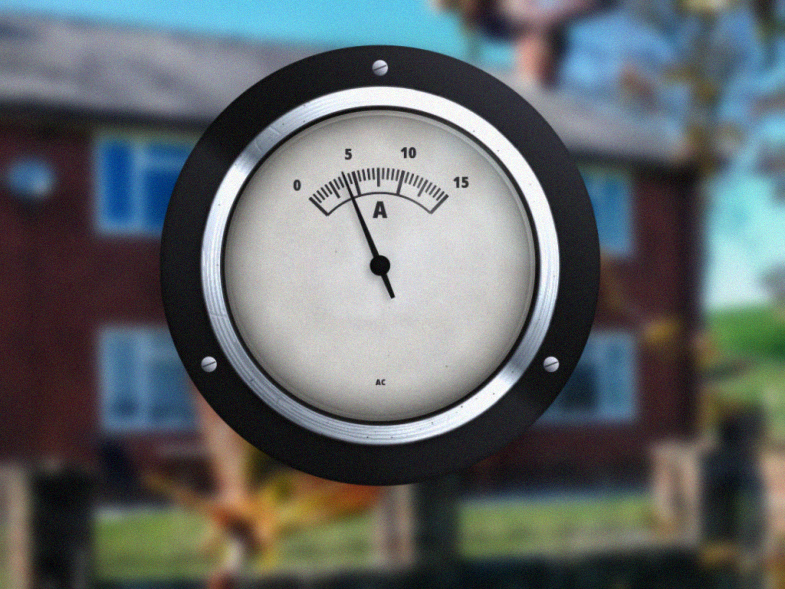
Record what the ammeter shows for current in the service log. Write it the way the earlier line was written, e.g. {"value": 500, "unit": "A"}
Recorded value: {"value": 4, "unit": "A"}
